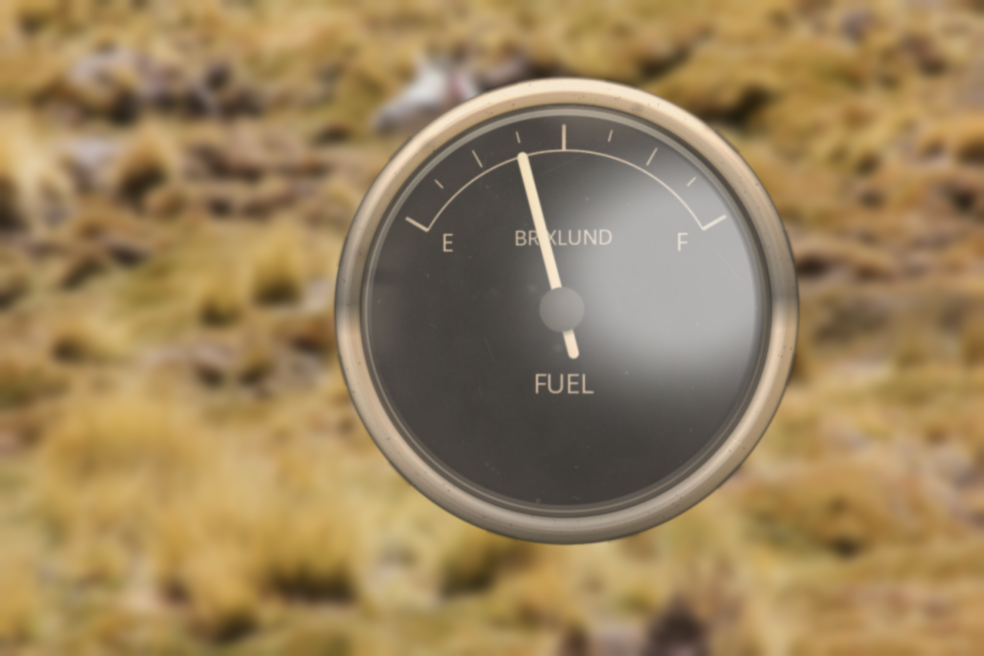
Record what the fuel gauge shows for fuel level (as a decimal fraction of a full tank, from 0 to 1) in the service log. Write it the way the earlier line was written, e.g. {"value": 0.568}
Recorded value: {"value": 0.375}
